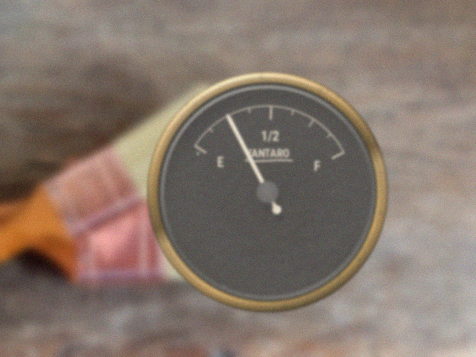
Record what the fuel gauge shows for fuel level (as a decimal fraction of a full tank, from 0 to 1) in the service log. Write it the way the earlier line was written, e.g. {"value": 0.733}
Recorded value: {"value": 0.25}
